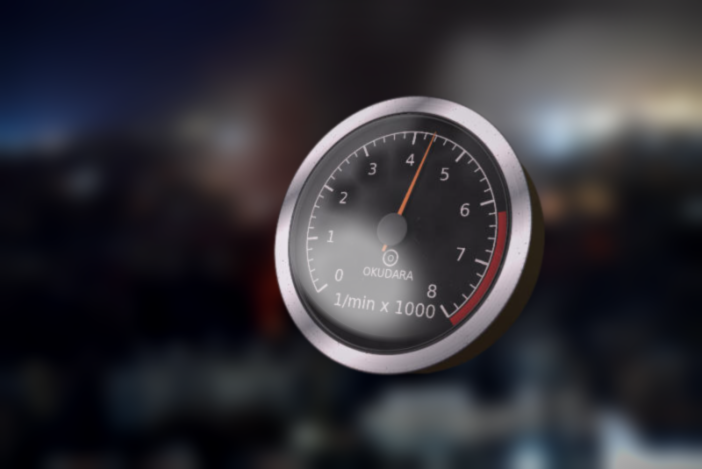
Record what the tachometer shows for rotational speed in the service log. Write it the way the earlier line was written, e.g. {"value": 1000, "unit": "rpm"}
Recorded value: {"value": 4400, "unit": "rpm"}
